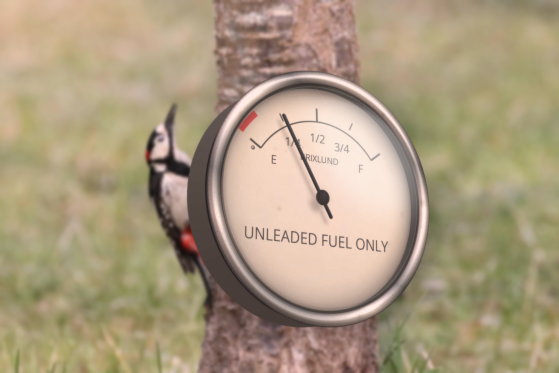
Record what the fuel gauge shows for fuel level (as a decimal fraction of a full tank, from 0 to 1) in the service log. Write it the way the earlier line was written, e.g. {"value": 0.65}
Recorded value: {"value": 0.25}
